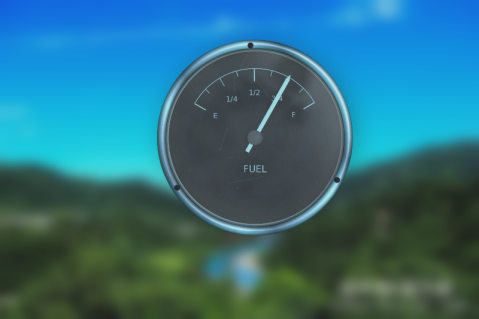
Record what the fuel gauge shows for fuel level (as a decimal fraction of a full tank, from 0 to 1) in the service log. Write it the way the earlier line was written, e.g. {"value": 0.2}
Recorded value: {"value": 0.75}
